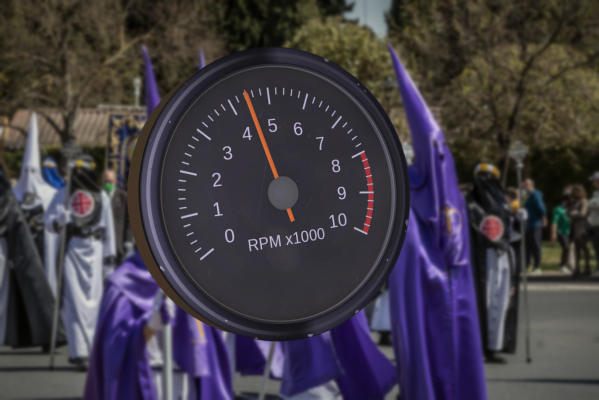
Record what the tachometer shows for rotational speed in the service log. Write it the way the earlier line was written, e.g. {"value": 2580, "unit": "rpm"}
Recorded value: {"value": 4400, "unit": "rpm"}
